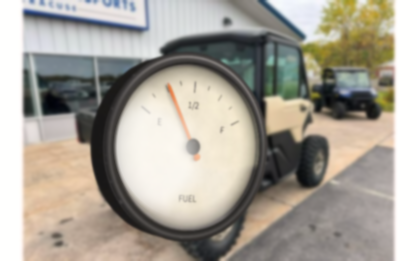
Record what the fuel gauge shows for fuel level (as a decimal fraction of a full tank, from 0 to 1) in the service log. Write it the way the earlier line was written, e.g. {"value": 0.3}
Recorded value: {"value": 0.25}
